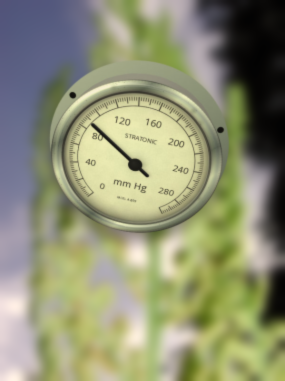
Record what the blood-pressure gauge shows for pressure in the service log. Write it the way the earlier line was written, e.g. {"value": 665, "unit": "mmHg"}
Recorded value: {"value": 90, "unit": "mmHg"}
